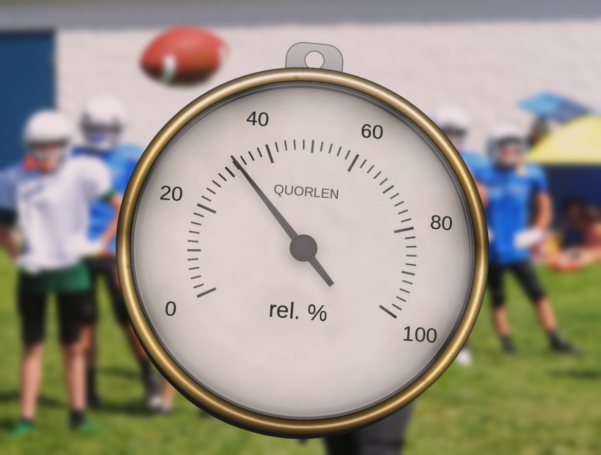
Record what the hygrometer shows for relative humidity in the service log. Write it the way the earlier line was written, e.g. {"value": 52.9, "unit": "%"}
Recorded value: {"value": 32, "unit": "%"}
